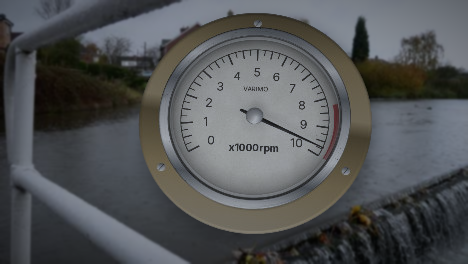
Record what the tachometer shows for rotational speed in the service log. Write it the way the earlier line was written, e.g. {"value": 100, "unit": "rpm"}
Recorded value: {"value": 9750, "unit": "rpm"}
